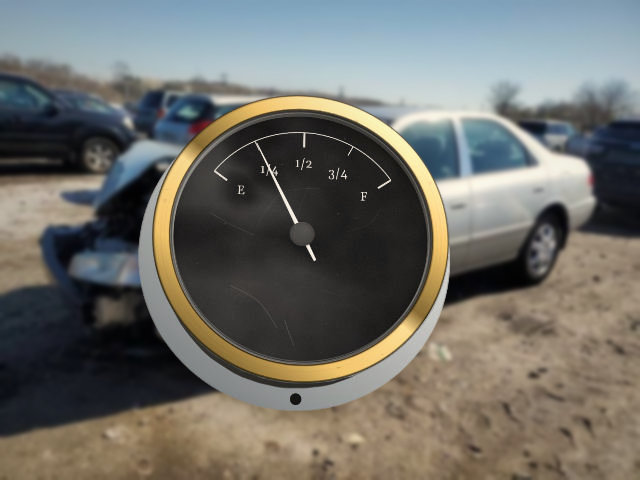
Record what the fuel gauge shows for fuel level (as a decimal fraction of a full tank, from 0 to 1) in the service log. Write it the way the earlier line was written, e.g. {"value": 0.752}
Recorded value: {"value": 0.25}
